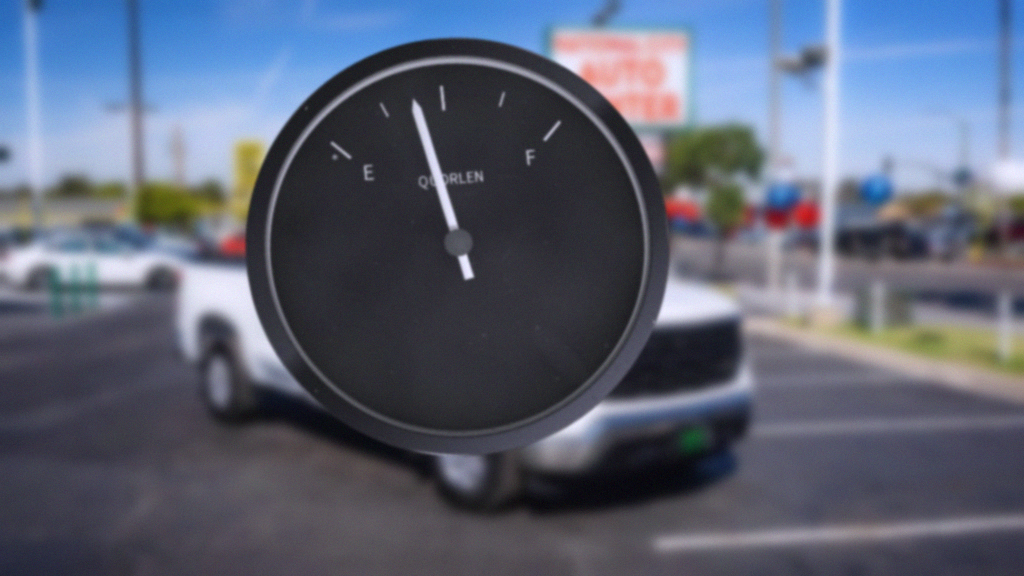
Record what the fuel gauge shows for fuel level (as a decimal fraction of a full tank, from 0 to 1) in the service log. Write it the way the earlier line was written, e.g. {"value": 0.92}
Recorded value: {"value": 0.375}
